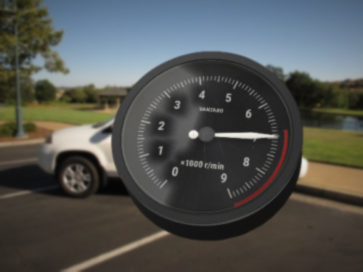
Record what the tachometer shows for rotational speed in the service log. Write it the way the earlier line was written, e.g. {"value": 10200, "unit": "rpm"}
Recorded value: {"value": 7000, "unit": "rpm"}
